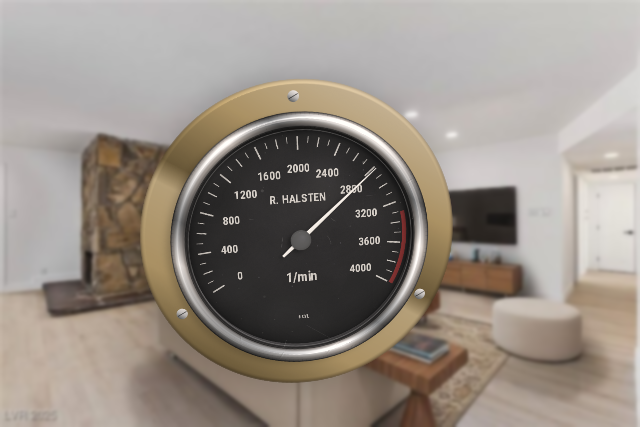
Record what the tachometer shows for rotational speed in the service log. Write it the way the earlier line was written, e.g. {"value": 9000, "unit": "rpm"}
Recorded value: {"value": 2800, "unit": "rpm"}
